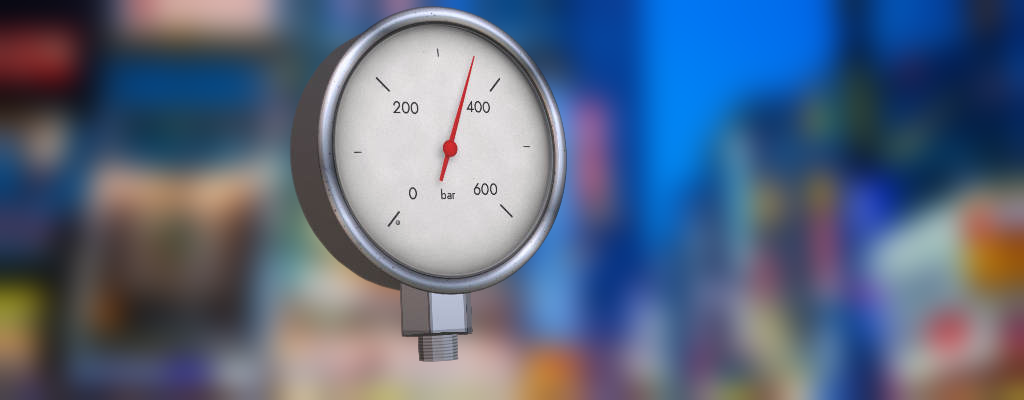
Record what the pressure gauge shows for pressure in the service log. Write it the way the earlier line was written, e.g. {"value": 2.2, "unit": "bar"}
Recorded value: {"value": 350, "unit": "bar"}
